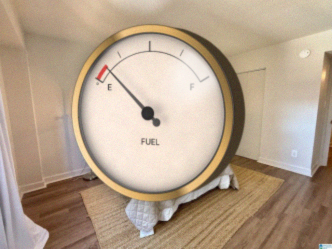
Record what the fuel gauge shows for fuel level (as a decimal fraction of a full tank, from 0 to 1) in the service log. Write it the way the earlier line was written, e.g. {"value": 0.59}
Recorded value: {"value": 0.125}
